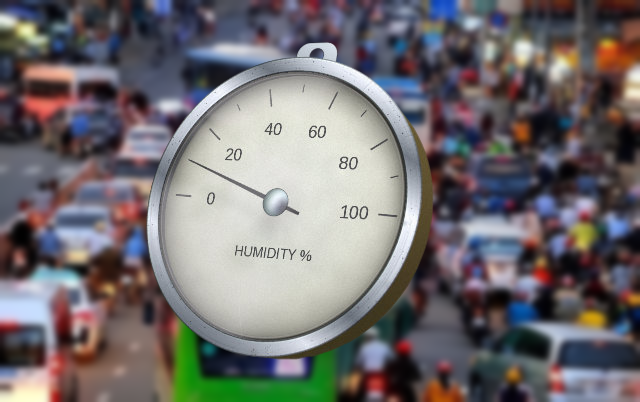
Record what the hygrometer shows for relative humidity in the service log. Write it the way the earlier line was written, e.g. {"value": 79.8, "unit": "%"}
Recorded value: {"value": 10, "unit": "%"}
